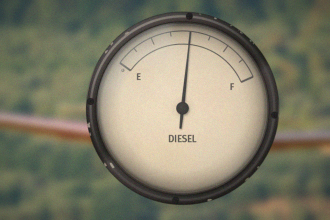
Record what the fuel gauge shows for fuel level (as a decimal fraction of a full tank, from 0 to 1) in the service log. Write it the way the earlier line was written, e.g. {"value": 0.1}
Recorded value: {"value": 0.5}
